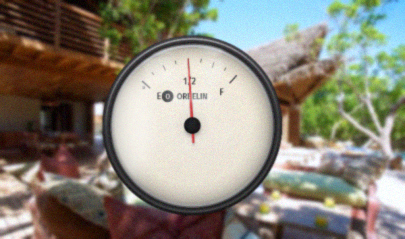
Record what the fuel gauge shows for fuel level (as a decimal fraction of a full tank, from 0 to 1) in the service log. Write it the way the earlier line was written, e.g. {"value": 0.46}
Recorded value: {"value": 0.5}
